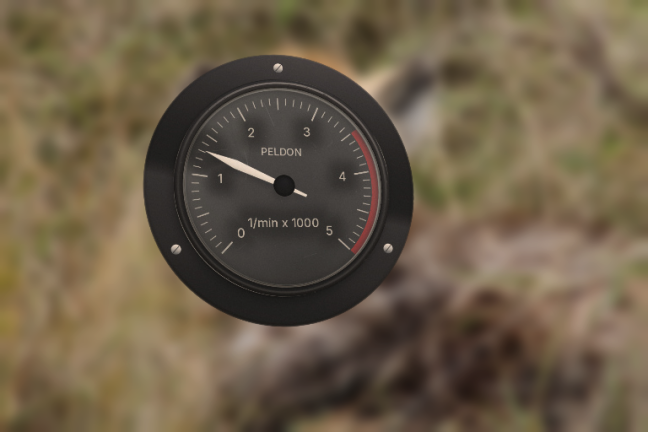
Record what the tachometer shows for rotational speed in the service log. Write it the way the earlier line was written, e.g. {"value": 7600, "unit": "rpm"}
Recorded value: {"value": 1300, "unit": "rpm"}
